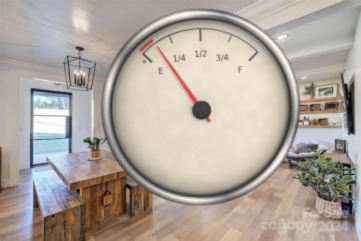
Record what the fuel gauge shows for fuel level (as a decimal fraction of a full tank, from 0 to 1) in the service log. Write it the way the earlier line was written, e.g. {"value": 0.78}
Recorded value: {"value": 0.125}
